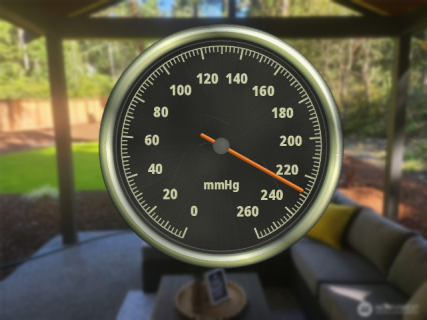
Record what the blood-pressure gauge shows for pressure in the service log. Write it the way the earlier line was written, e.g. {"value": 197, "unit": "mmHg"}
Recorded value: {"value": 228, "unit": "mmHg"}
